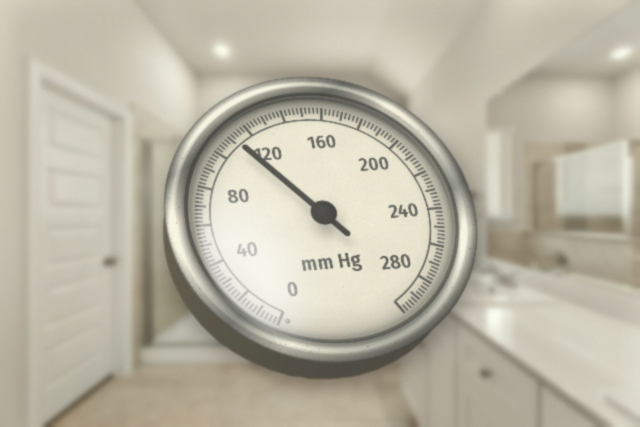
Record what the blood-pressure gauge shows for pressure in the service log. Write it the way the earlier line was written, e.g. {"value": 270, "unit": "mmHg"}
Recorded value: {"value": 110, "unit": "mmHg"}
